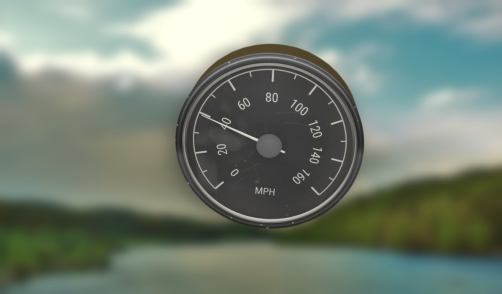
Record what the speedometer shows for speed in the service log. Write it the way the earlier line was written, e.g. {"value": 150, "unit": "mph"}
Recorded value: {"value": 40, "unit": "mph"}
